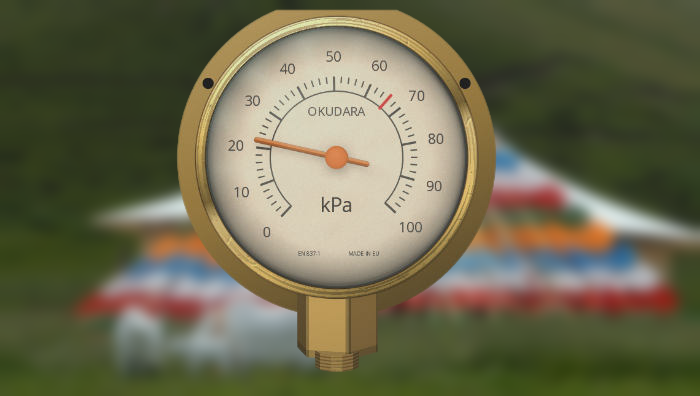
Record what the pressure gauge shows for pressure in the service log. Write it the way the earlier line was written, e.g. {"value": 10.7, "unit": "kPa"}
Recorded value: {"value": 22, "unit": "kPa"}
